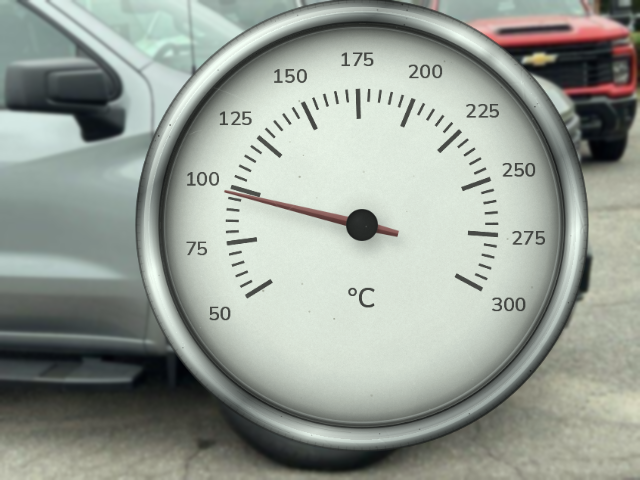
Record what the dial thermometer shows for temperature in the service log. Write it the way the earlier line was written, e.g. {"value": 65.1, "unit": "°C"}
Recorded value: {"value": 97.5, "unit": "°C"}
